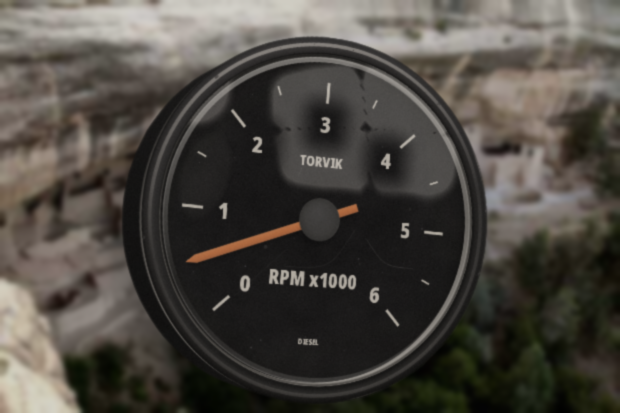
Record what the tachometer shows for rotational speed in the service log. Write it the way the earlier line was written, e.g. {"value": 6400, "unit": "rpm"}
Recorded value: {"value": 500, "unit": "rpm"}
